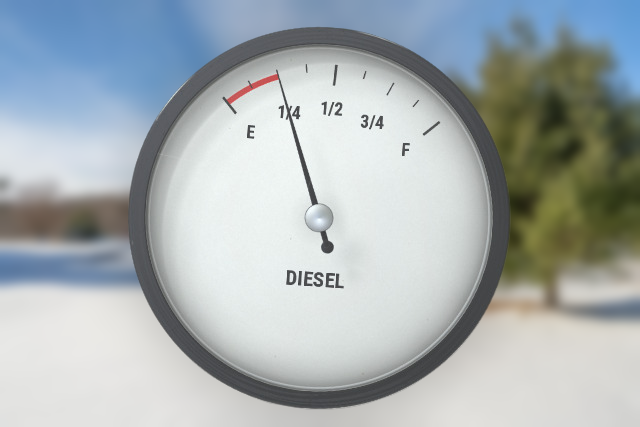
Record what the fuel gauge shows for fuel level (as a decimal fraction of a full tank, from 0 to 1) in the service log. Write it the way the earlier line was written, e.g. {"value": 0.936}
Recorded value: {"value": 0.25}
